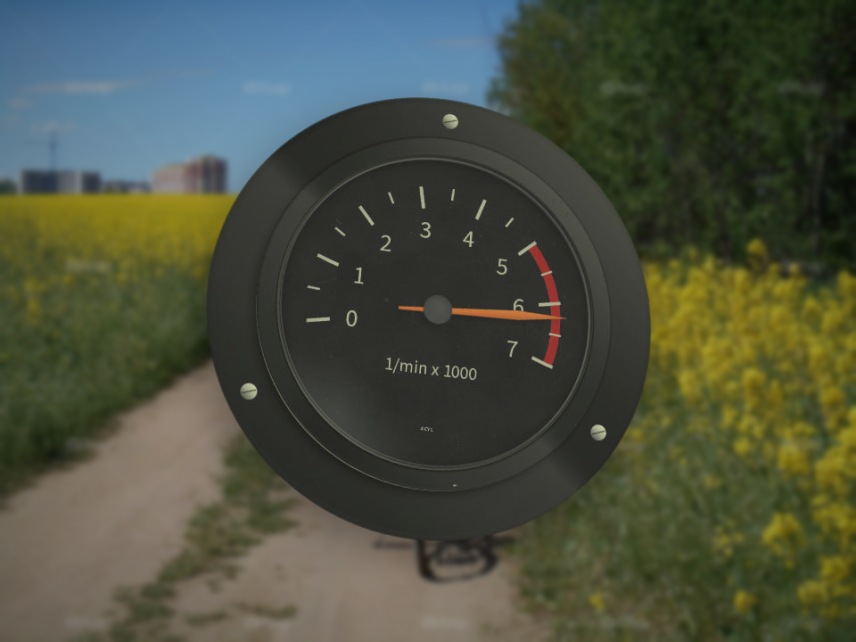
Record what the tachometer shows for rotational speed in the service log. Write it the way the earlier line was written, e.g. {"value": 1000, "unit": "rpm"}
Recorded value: {"value": 6250, "unit": "rpm"}
